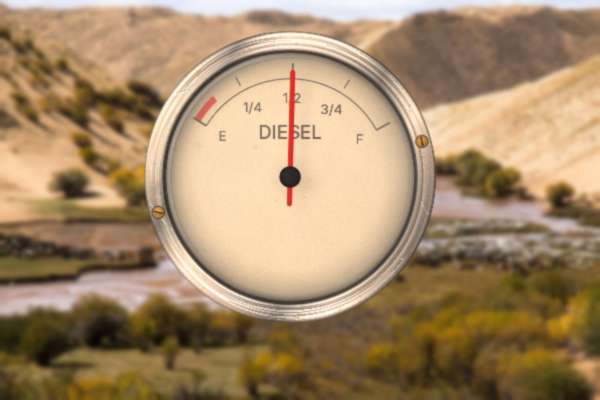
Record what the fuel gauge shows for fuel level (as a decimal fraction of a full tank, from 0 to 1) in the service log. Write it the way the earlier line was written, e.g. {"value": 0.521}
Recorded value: {"value": 0.5}
